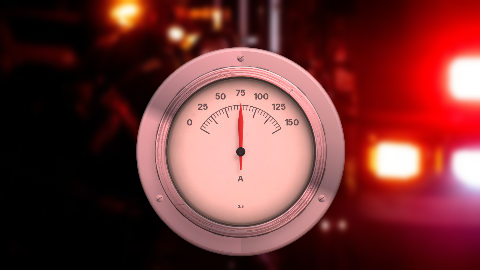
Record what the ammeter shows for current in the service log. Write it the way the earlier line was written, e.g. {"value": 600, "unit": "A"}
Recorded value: {"value": 75, "unit": "A"}
